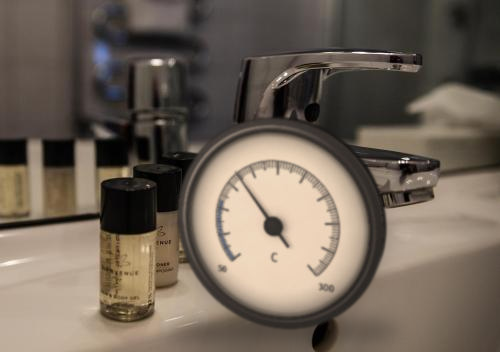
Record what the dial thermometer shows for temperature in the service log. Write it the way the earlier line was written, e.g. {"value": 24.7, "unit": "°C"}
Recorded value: {"value": 137.5, "unit": "°C"}
